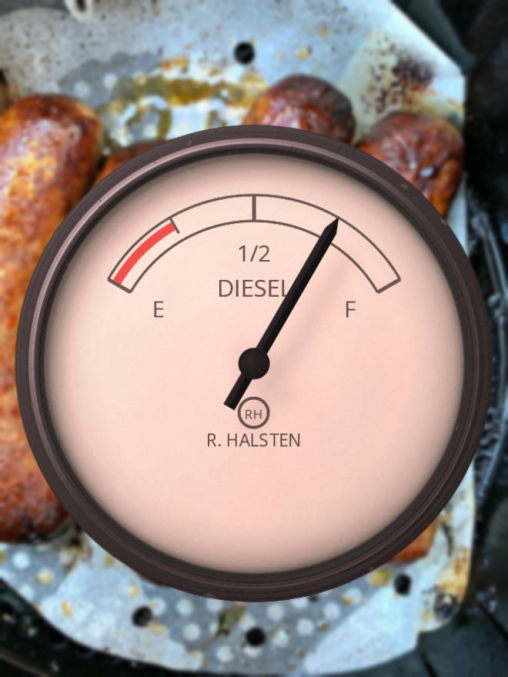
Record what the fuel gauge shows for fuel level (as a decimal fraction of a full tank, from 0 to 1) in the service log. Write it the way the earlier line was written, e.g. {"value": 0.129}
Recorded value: {"value": 0.75}
